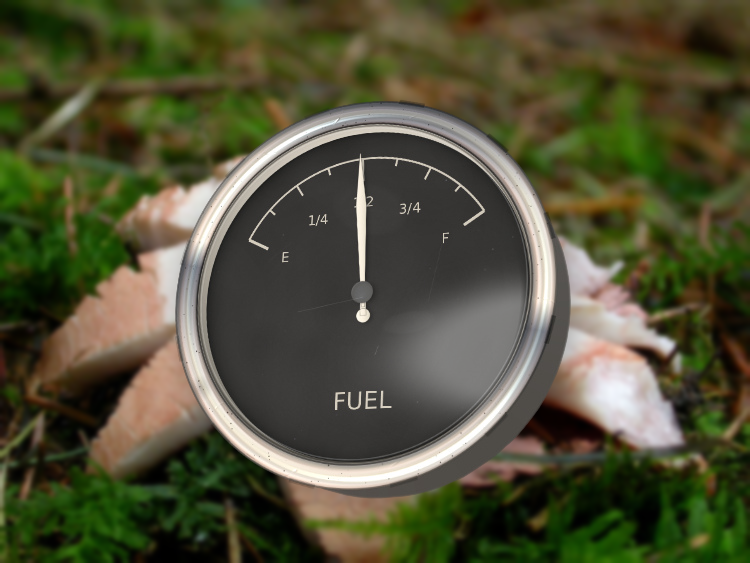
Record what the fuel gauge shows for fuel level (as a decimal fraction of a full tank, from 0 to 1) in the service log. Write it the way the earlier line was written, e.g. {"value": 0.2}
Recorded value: {"value": 0.5}
